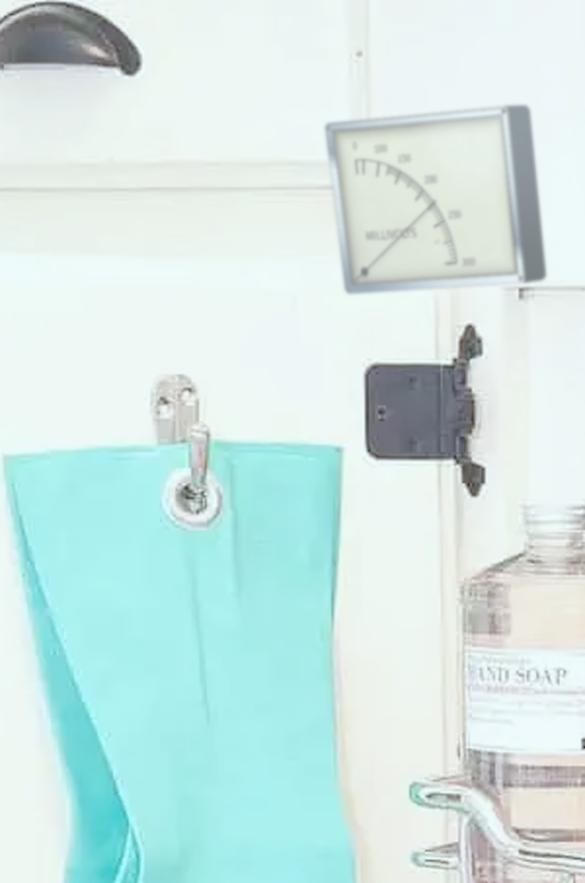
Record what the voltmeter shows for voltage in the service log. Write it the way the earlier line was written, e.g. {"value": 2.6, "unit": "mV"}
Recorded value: {"value": 225, "unit": "mV"}
